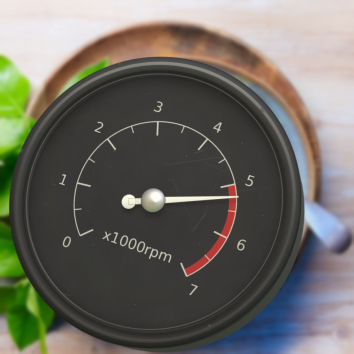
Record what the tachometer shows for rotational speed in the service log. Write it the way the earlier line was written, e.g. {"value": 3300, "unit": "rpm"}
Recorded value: {"value": 5250, "unit": "rpm"}
